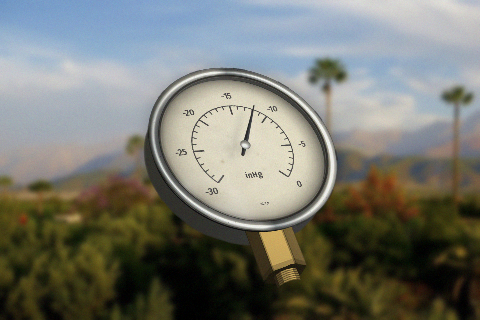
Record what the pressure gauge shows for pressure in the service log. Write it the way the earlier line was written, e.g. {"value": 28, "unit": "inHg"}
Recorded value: {"value": -12, "unit": "inHg"}
